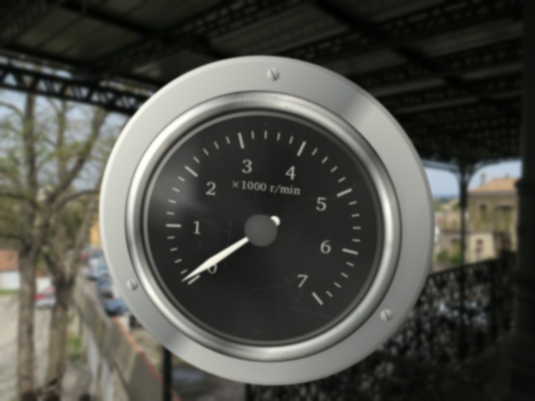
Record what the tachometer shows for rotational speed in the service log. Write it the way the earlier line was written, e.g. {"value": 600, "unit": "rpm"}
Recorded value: {"value": 100, "unit": "rpm"}
